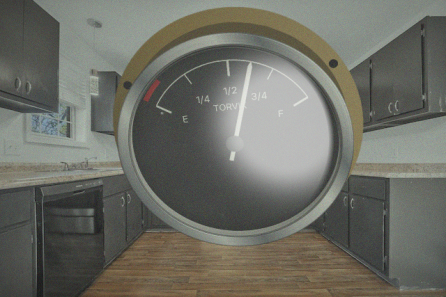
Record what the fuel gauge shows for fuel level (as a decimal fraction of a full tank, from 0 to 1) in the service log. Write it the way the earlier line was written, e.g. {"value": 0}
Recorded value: {"value": 0.625}
